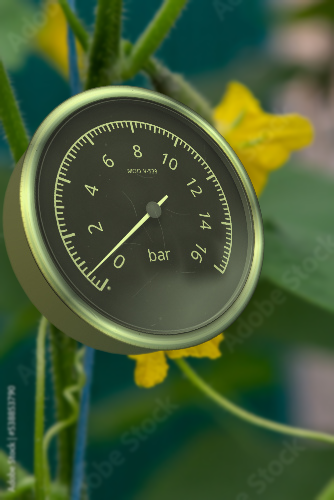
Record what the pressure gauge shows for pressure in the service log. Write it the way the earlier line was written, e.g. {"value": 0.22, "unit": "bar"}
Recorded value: {"value": 0.6, "unit": "bar"}
